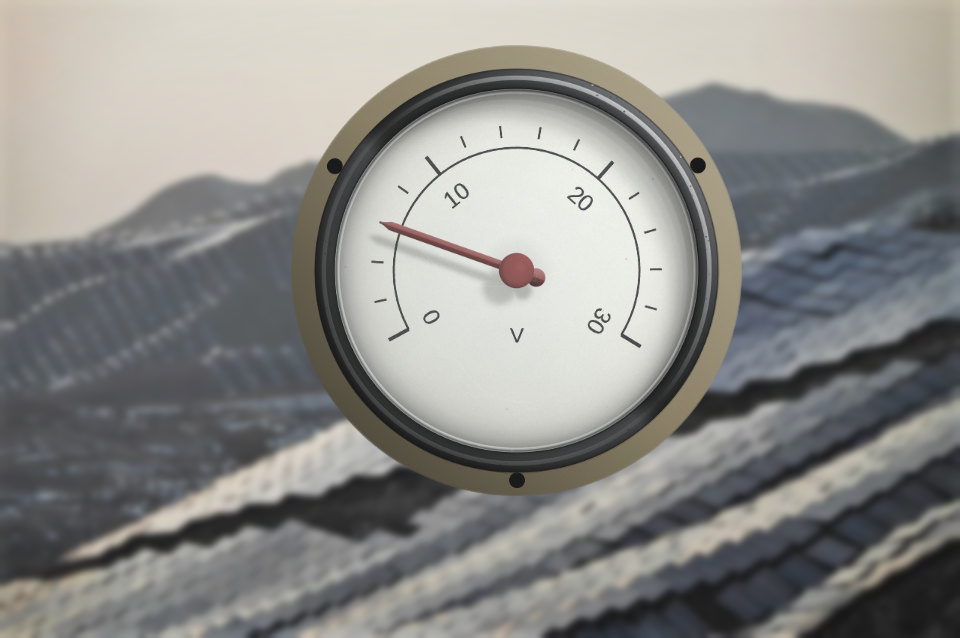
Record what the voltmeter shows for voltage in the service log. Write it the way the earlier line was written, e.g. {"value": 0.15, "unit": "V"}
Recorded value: {"value": 6, "unit": "V"}
